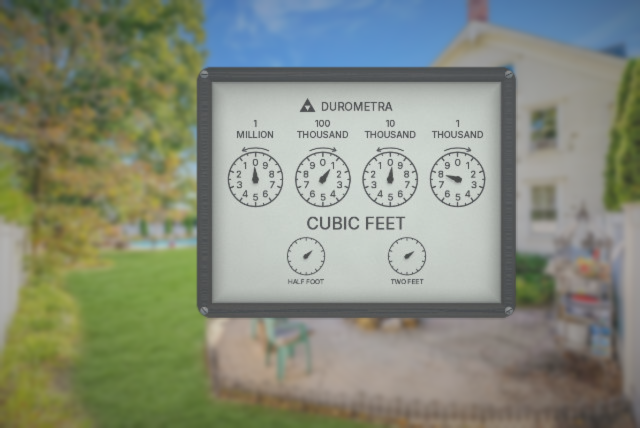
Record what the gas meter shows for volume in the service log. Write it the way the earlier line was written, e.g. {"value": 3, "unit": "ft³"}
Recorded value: {"value": 9800, "unit": "ft³"}
